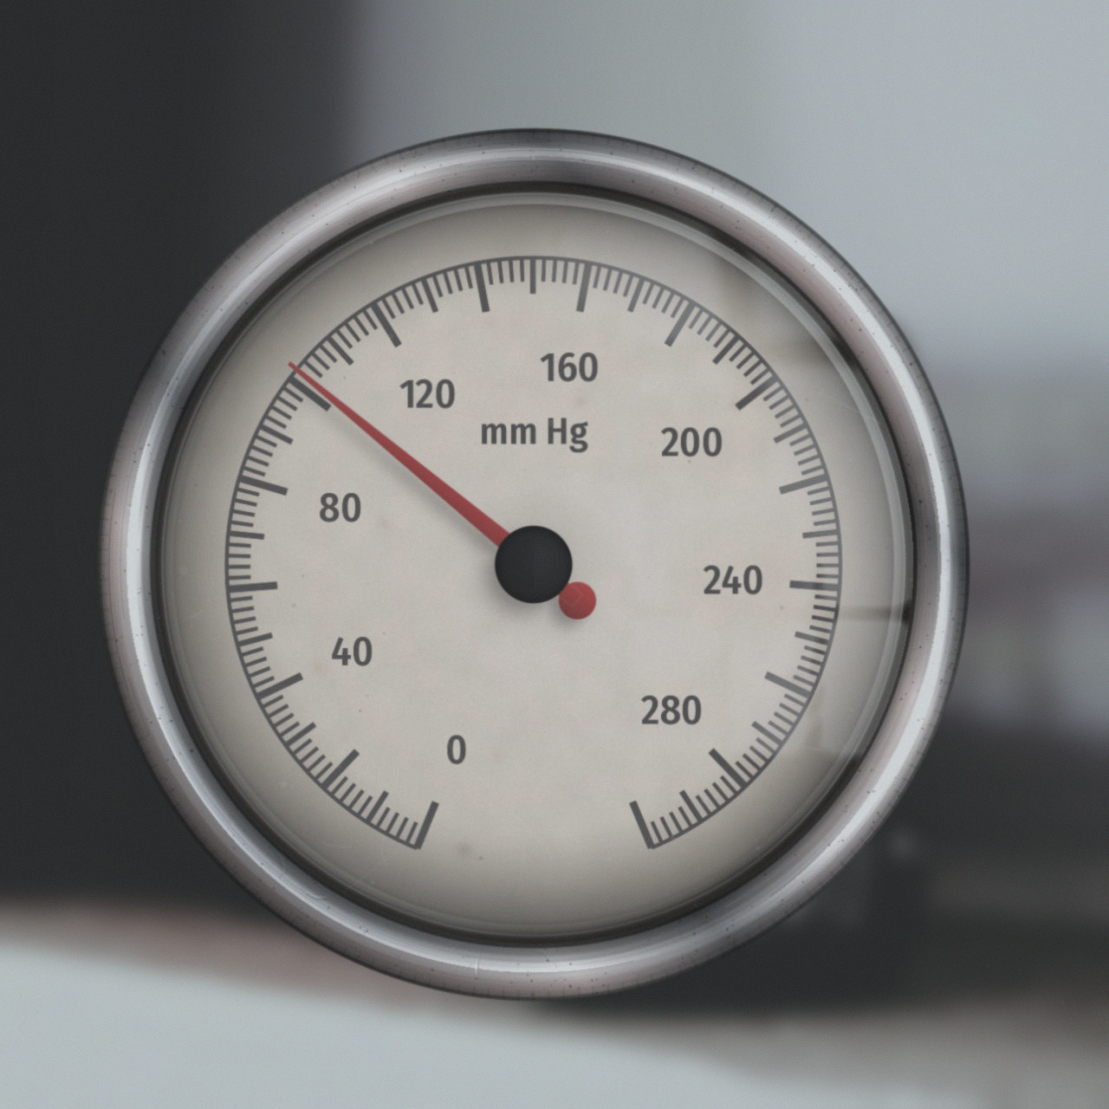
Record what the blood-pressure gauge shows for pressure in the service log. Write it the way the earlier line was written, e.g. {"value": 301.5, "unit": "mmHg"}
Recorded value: {"value": 102, "unit": "mmHg"}
